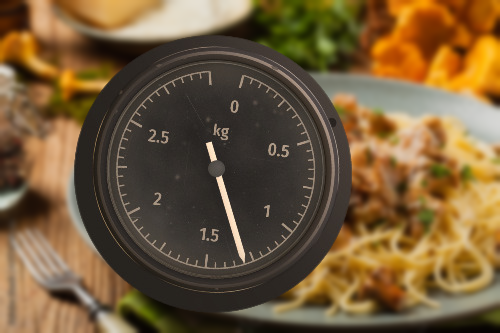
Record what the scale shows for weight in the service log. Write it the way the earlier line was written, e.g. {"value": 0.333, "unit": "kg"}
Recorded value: {"value": 1.3, "unit": "kg"}
